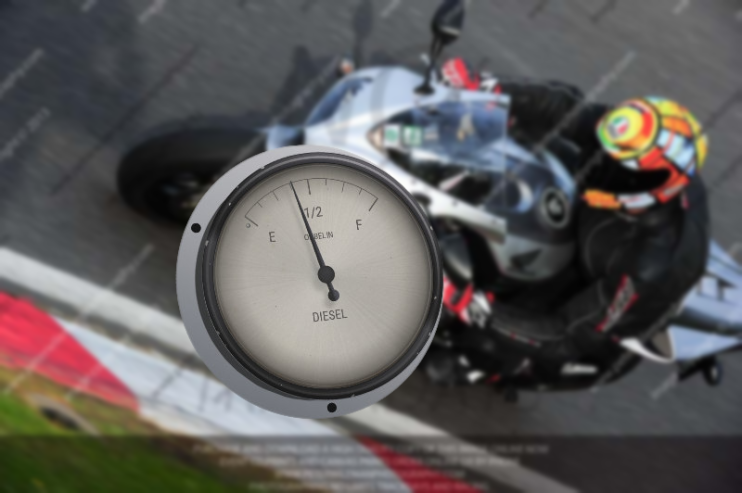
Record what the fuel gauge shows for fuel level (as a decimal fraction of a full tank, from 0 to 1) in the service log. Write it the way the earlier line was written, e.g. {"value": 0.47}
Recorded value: {"value": 0.375}
